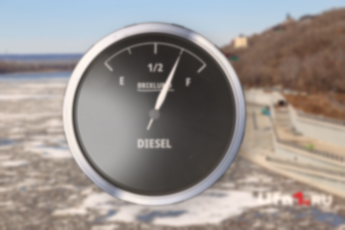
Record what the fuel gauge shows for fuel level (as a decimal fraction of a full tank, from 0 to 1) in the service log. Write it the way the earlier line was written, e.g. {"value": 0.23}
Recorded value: {"value": 0.75}
